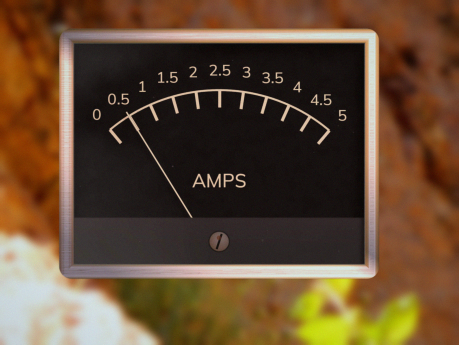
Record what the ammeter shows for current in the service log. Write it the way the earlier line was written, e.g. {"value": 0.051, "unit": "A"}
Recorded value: {"value": 0.5, "unit": "A"}
